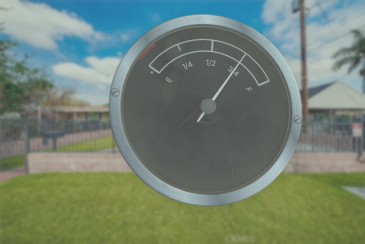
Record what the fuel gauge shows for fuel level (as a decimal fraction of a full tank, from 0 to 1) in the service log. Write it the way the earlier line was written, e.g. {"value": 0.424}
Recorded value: {"value": 0.75}
